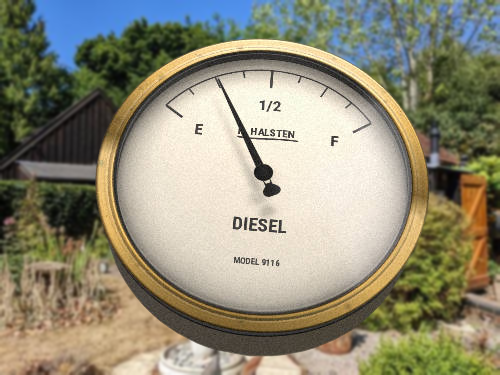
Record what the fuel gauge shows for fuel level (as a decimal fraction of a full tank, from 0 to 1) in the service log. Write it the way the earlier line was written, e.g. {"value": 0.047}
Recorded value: {"value": 0.25}
